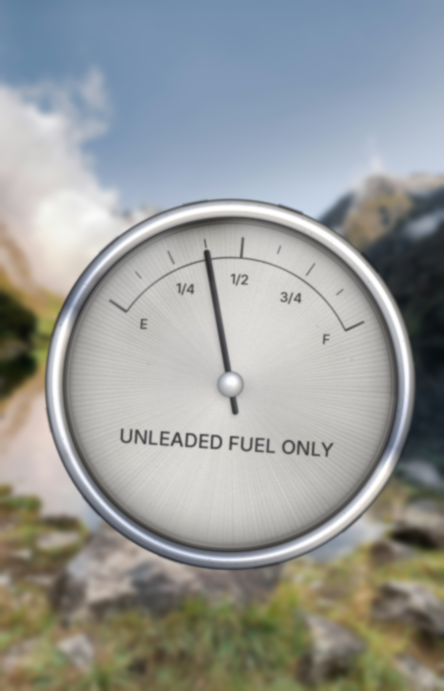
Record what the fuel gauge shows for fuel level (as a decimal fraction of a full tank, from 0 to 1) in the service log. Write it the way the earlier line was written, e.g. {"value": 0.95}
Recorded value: {"value": 0.375}
